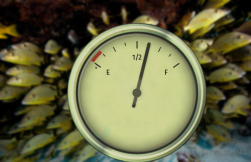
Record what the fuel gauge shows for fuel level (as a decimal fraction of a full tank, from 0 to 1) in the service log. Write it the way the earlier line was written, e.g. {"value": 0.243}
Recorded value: {"value": 0.625}
